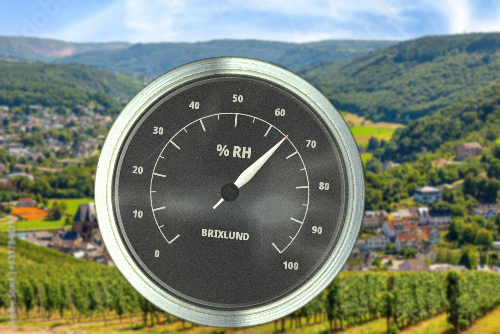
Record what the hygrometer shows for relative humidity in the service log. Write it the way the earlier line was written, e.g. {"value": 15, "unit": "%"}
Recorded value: {"value": 65, "unit": "%"}
